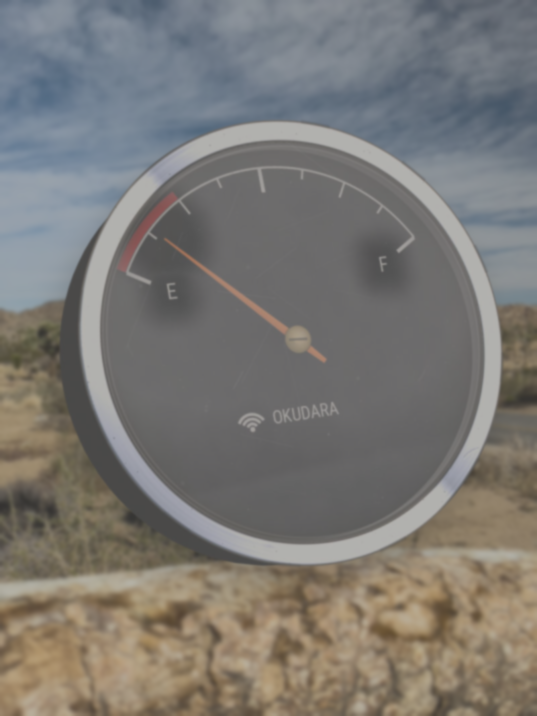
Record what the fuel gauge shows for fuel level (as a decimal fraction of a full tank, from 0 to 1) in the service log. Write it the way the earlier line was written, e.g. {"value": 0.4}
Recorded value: {"value": 0.125}
